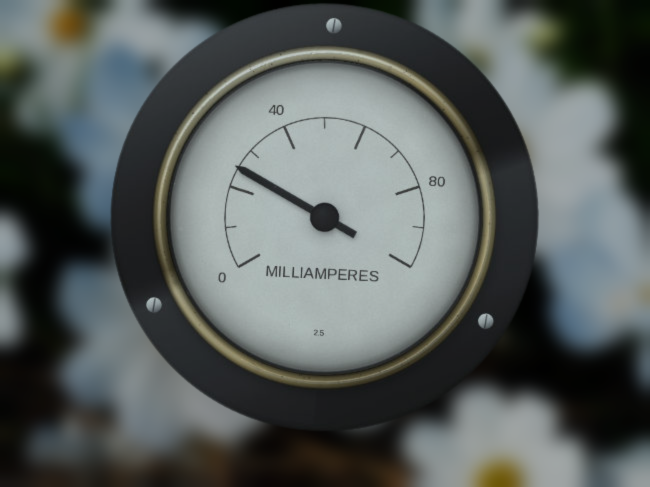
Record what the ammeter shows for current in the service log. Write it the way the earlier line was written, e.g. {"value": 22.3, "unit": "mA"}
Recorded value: {"value": 25, "unit": "mA"}
